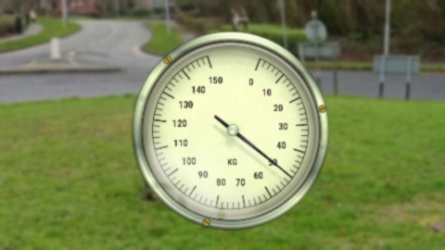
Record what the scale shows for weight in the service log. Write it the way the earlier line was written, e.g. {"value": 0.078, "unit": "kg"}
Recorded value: {"value": 50, "unit": "kg"}
